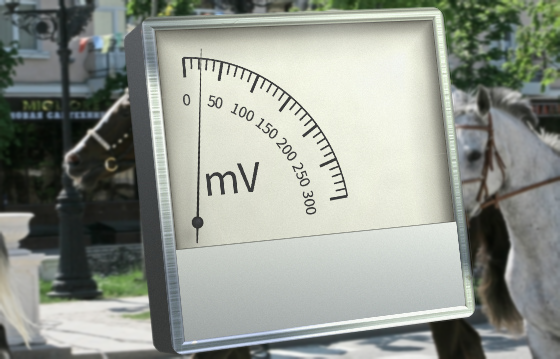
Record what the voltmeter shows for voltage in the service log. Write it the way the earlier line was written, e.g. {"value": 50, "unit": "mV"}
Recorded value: {"value": 20, "unit": "mV"}
